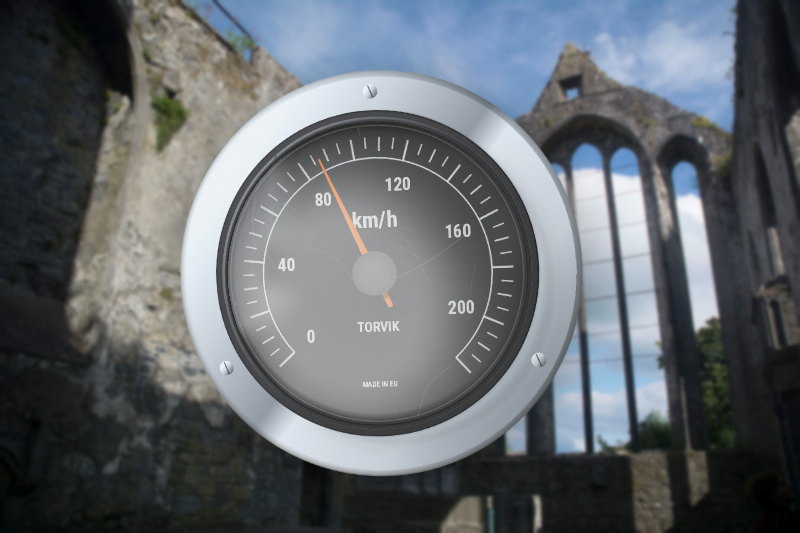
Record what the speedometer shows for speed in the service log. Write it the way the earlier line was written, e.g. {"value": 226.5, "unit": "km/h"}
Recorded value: {"value": 87.5, "unit": "km/h"}
